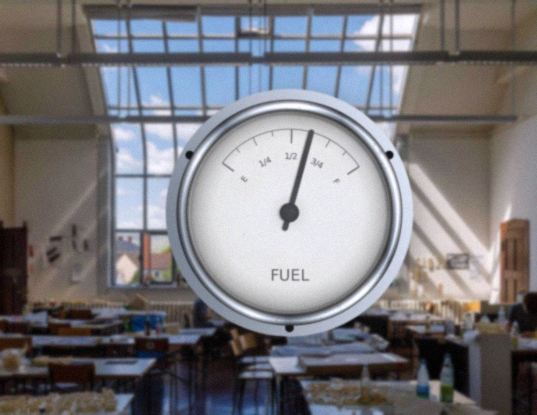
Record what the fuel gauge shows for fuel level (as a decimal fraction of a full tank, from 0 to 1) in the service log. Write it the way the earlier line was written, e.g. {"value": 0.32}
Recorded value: {"value": 0.625}
